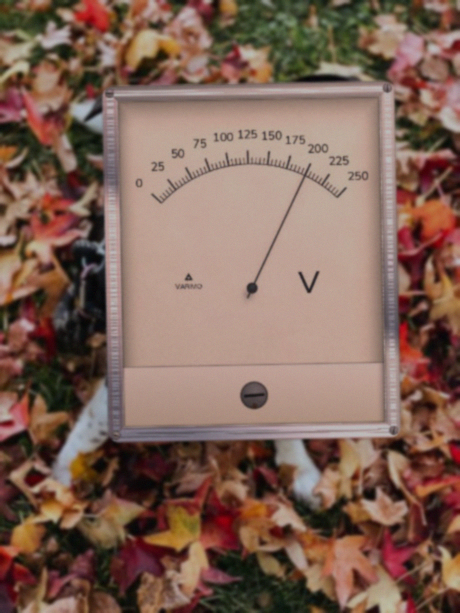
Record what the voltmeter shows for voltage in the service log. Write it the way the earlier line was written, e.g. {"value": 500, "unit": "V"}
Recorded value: {"value": 200, "unit": "V"}
